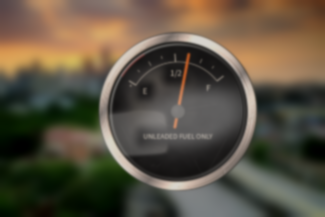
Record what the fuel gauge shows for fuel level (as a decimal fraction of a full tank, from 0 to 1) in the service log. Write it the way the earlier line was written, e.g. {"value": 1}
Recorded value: {"value": 0.625}
